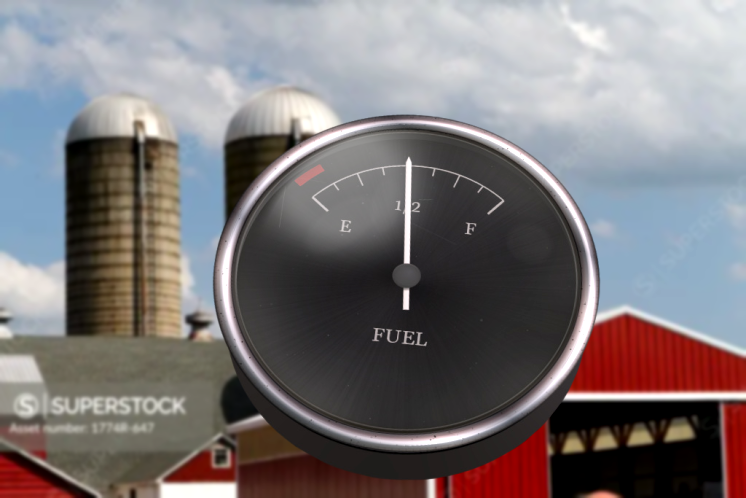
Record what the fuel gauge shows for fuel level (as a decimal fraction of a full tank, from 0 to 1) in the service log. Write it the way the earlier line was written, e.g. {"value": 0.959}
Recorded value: {"value": 0.5}
